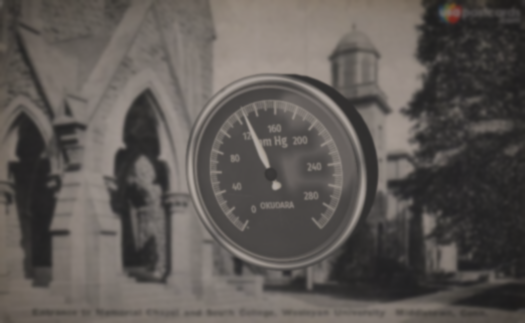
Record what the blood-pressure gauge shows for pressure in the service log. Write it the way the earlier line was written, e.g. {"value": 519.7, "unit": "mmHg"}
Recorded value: {"value": 130, "unit": "mmHg"}
